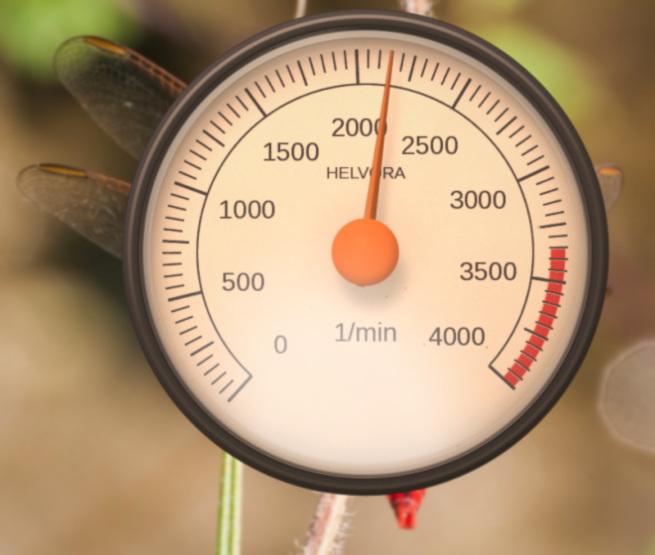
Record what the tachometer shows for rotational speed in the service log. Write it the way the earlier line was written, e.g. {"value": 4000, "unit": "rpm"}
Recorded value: {"value": 2150, "unit": "rpm"}
